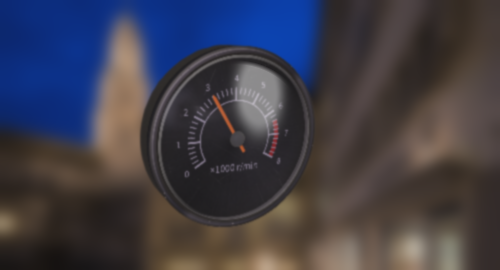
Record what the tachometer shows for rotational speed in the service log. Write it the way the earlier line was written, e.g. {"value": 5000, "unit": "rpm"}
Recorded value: {"value": 3000, "unit": "rpm"}
